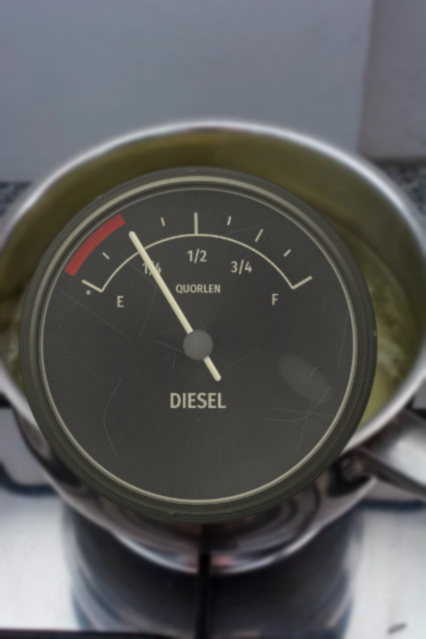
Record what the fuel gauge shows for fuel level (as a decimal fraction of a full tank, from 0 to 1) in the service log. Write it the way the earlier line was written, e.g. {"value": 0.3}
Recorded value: {"value": 0.25}
